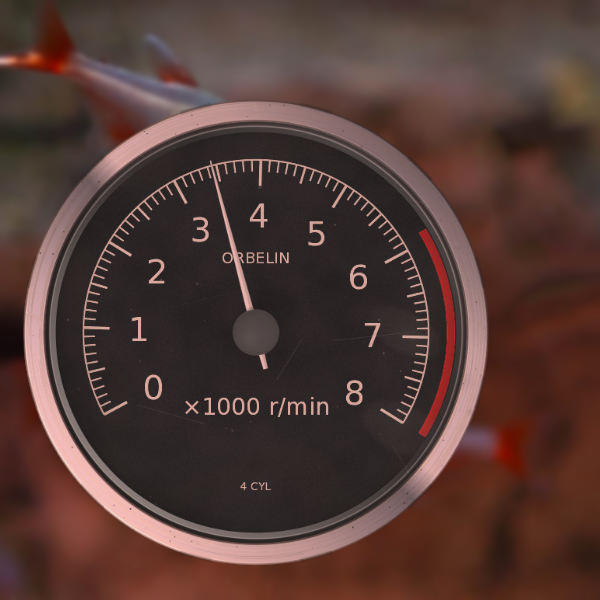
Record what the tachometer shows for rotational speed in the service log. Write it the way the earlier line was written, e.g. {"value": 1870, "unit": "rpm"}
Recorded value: {"value": 3450, "unit": "rpm"}
